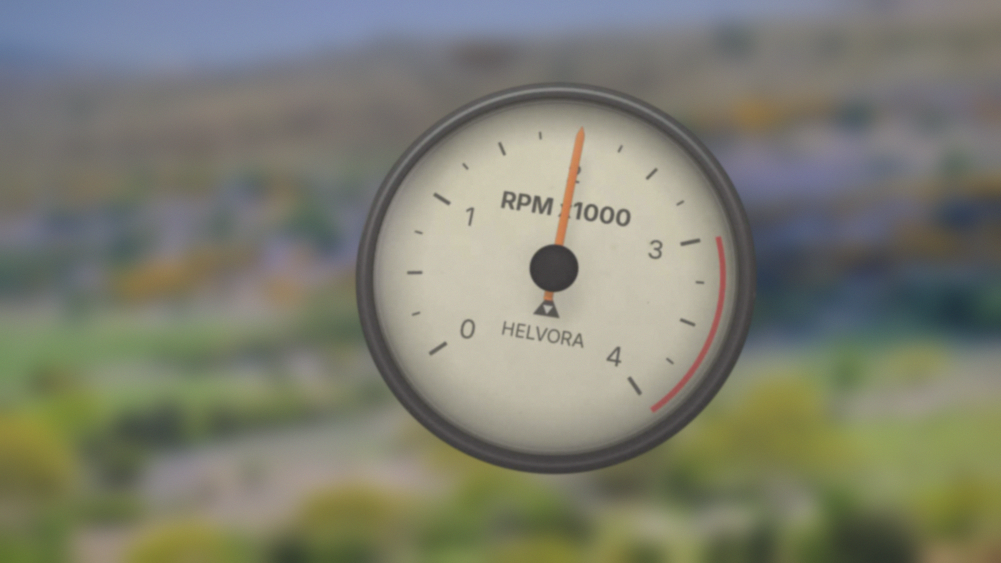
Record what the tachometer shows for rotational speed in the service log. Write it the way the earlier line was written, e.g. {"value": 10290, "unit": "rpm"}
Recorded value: {"value": 2000, "unit": "rpm"}
